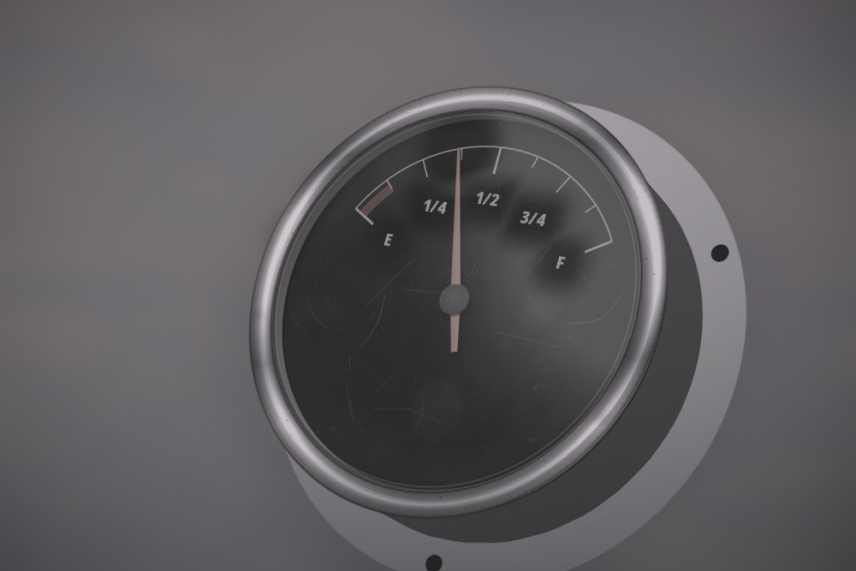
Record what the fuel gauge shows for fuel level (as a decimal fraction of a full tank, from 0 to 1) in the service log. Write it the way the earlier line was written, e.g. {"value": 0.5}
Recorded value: {"value": 0.375}
